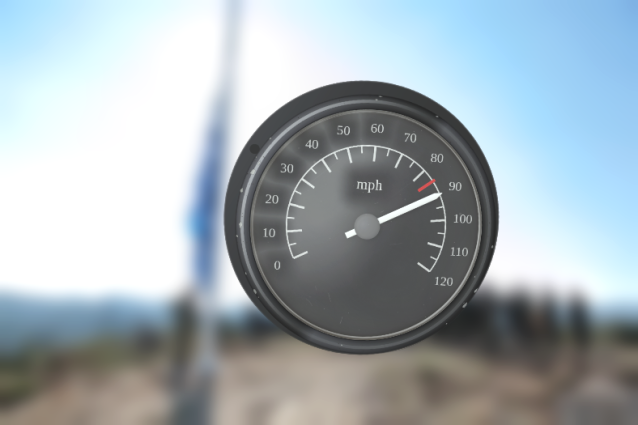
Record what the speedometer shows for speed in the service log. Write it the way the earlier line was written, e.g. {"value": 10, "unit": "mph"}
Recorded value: {"value": 90, "unit": "mph"}
